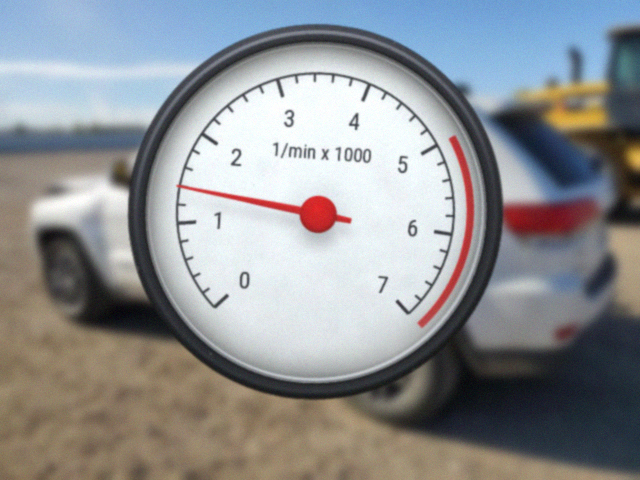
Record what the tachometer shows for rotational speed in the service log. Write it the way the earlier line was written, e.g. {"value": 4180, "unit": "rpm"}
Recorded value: {"value": 1400, "unit": "rpm"}
